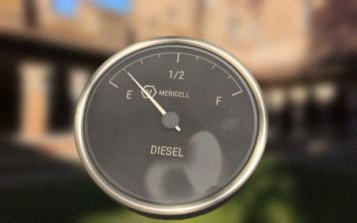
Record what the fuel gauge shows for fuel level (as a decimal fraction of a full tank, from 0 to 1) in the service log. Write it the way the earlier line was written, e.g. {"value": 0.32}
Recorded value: {"value": 0.125}
